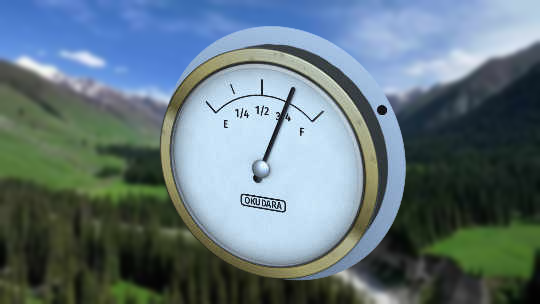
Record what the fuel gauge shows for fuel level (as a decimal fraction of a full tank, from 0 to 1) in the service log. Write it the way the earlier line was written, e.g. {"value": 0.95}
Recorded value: {"value": 0.75}
